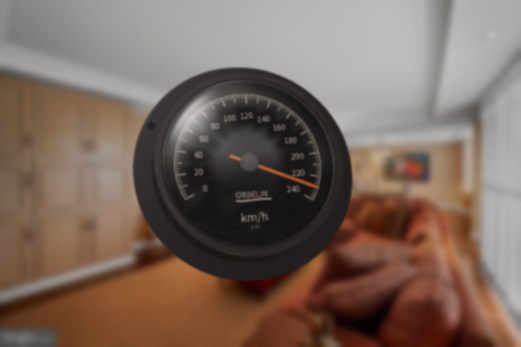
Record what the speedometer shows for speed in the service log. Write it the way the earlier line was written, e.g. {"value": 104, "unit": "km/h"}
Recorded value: {"value": 230, "unit": "km/h"}
